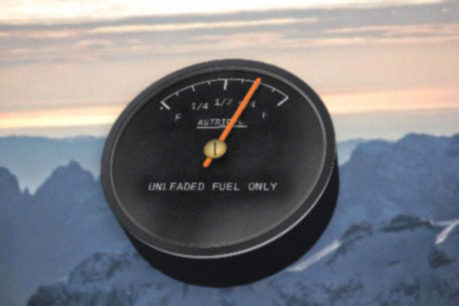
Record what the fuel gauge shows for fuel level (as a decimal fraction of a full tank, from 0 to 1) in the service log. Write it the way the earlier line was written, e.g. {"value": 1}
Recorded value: {"value": 0.75}
